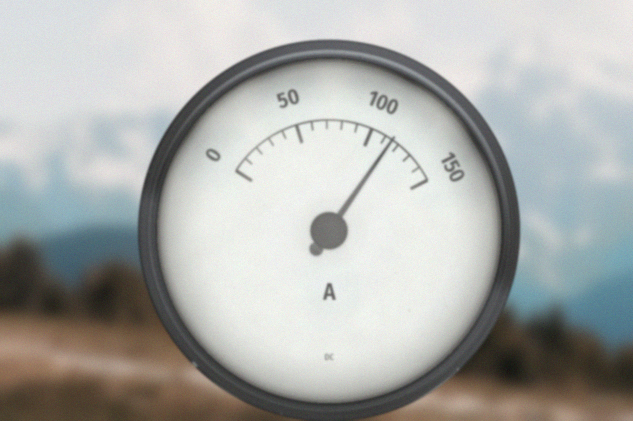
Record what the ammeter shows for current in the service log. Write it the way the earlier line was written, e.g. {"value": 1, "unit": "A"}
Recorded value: {"value": 115, "unit": "A"}
